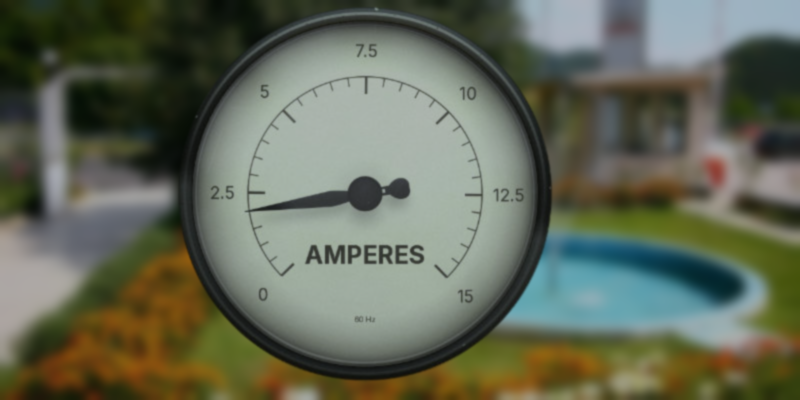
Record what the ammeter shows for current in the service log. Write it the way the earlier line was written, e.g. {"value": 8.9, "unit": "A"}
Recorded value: {"value": 2, "unit": "A"}
